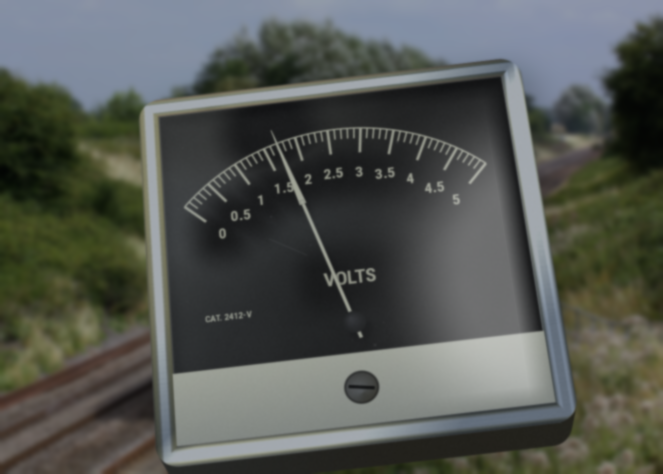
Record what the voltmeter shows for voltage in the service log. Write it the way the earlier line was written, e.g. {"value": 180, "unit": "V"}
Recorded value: {"value": 1.7, "unit": "V"}
